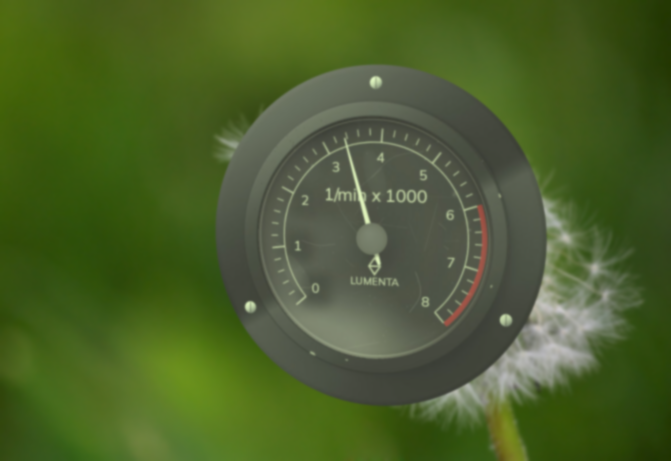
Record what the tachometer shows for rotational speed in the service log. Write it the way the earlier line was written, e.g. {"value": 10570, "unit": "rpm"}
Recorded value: {"value": 3400, "unit": "rpm"}
